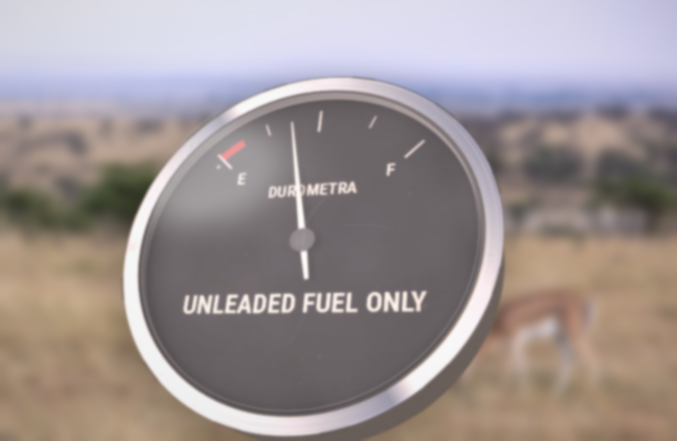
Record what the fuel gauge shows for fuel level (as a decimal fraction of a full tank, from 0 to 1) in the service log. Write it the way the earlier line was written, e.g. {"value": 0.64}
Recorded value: {"value": 0.375}
